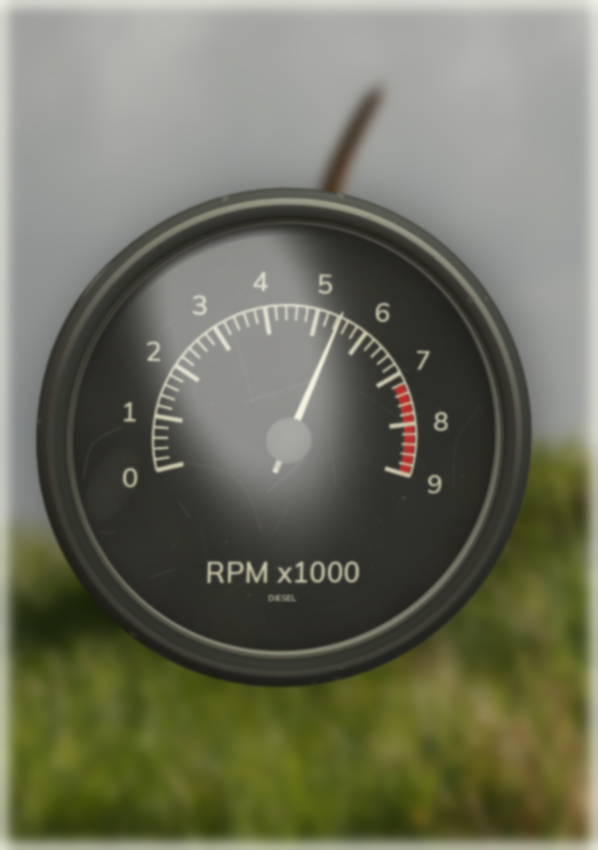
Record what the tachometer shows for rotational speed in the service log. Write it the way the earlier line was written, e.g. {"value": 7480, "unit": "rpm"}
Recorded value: {"value": 5400, "unit": "rpm"}
